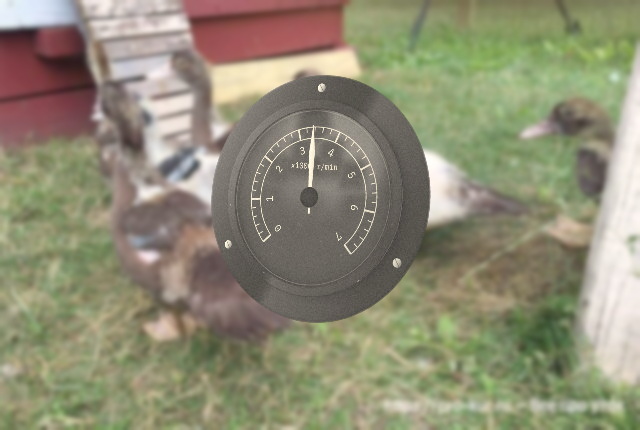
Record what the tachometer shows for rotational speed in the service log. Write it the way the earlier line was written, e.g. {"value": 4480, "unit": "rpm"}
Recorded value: {"value": 3400, "unit": "rpm"}
